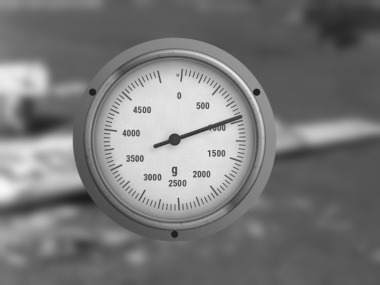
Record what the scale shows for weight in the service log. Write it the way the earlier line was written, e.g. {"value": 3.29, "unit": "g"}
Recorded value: {"value": 950, "unit": "g"}
